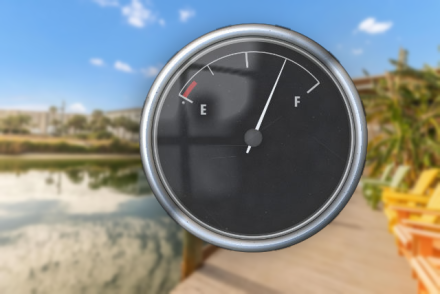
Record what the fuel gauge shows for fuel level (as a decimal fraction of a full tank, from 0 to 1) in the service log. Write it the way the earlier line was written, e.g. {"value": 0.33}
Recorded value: {"value": 0.75}
